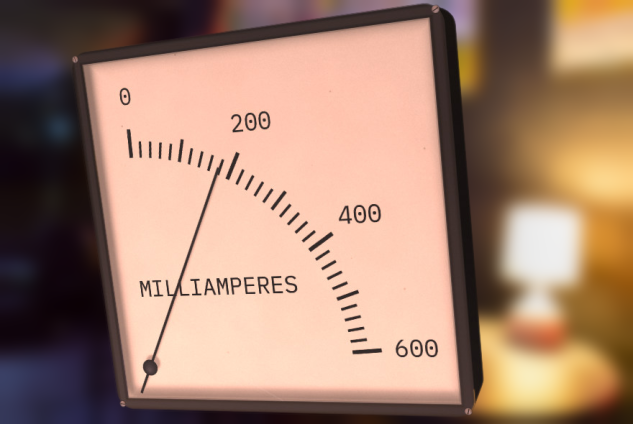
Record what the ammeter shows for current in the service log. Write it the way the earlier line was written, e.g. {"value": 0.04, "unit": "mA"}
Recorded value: {"value": 180, "unit": "mA"}
